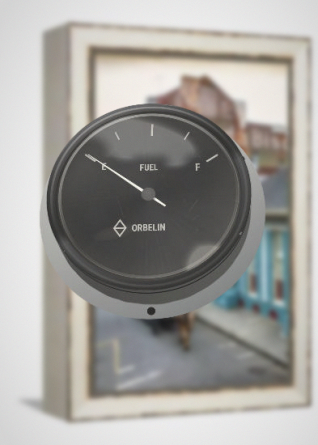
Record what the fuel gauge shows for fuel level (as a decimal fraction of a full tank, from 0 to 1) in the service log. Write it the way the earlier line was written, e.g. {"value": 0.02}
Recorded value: {"value": 0}
